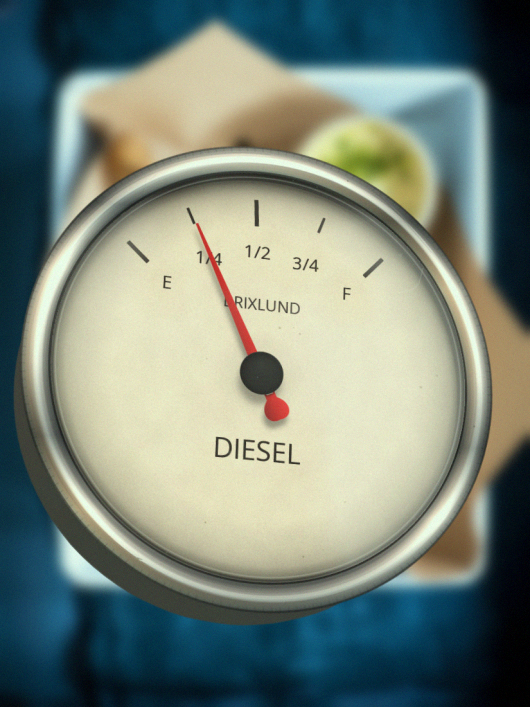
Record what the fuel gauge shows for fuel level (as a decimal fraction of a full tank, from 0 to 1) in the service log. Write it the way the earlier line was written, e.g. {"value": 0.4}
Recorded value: {"value": 0.25}
